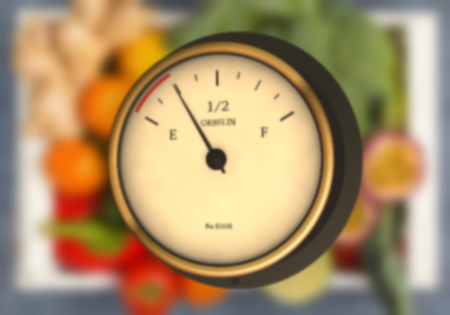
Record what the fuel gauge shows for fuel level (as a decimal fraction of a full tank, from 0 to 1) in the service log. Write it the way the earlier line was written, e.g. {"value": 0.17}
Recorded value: {"value": 0.25}
